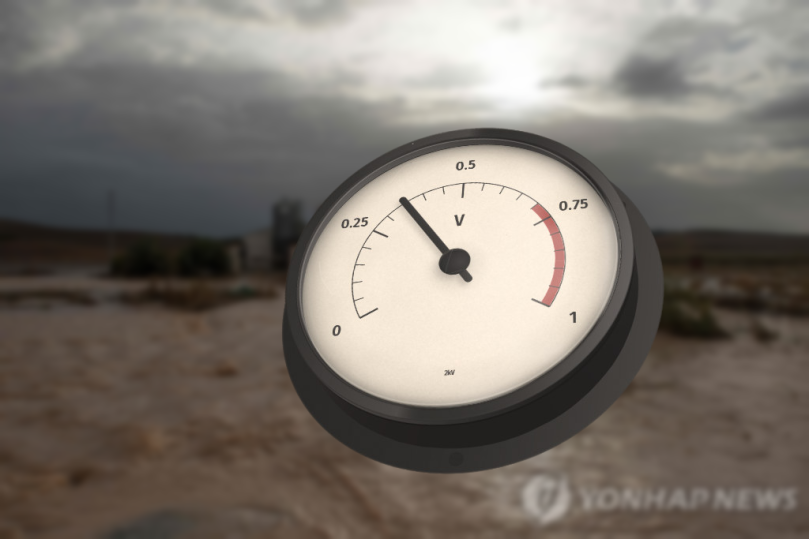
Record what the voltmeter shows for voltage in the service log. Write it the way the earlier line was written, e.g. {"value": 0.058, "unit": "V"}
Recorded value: {"value": 0.35, "unit": "V"}
